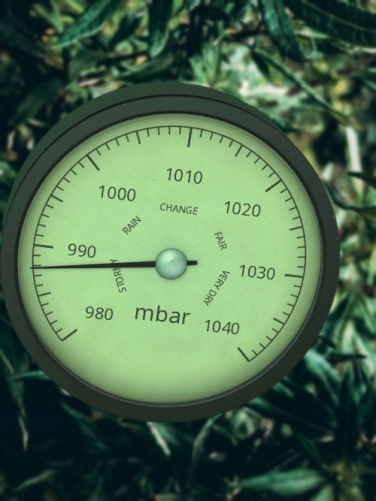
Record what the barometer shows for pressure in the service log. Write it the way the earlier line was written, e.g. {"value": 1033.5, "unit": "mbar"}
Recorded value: {"value": 988, "unit": "mbar"}
